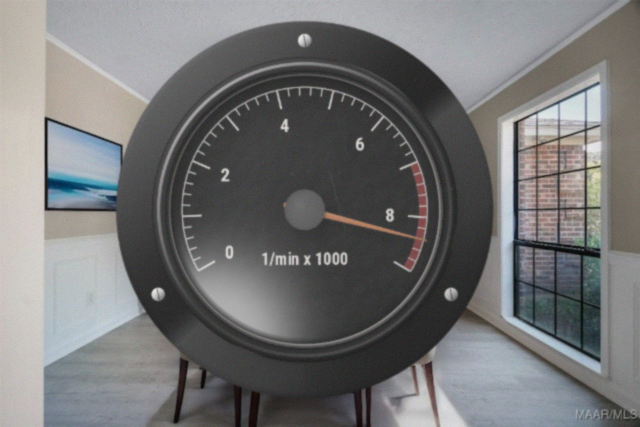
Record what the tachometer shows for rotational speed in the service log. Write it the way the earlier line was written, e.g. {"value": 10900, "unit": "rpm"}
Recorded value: {"value": 8400, "unit": "rpm"}
